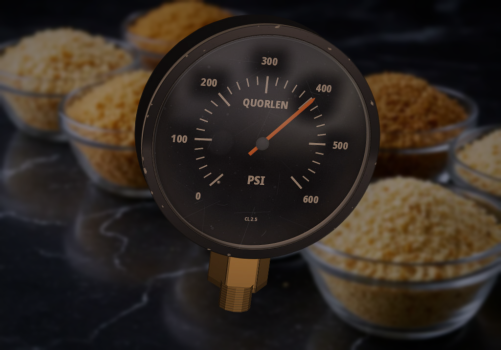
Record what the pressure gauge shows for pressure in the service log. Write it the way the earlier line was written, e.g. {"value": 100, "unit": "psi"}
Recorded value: {"value": 400, "unit": "psi"}
